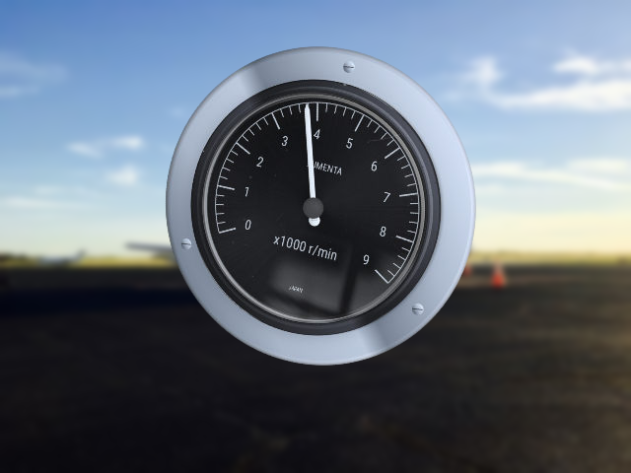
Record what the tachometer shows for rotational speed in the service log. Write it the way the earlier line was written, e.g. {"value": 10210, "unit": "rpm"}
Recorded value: {"value": 3800, "unit": "rpm"}
